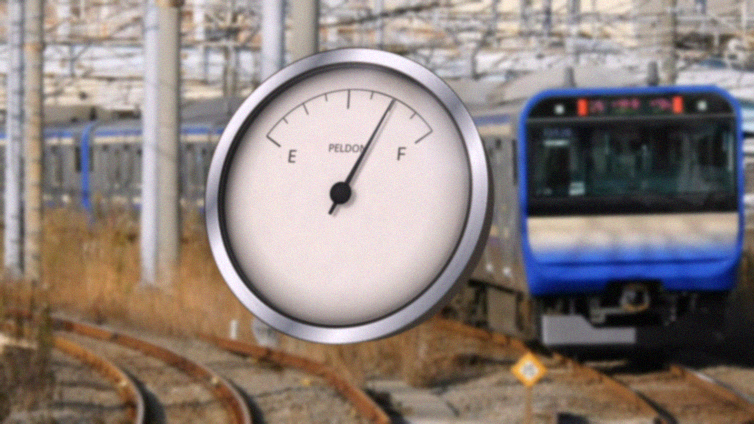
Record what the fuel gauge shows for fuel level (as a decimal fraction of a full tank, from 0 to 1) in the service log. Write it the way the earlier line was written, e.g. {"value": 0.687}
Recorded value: {"value": 0.75}
